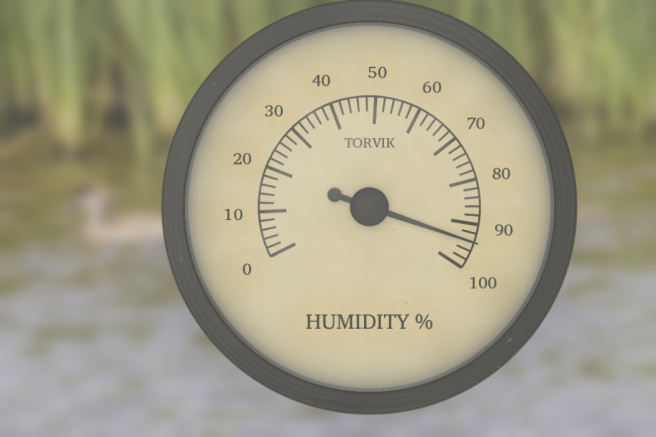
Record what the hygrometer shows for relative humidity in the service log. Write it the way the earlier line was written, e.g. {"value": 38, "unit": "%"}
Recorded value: {"value": 94, "unit": "%"}
